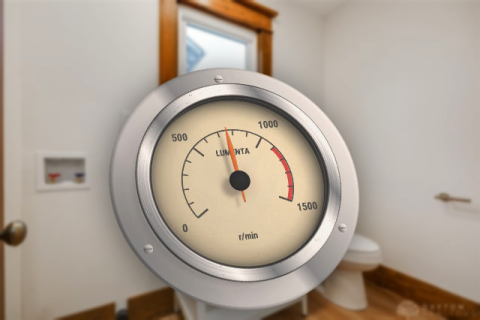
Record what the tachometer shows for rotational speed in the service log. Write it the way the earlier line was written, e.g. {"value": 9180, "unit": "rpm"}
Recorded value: {"value": 750, "unit": "rpm"}
